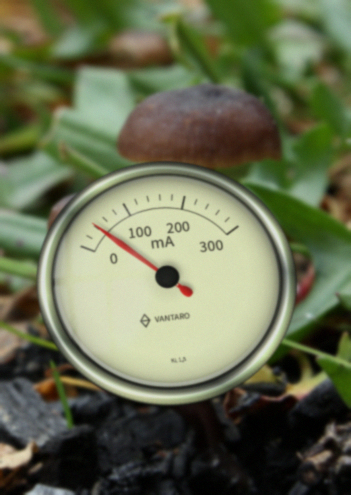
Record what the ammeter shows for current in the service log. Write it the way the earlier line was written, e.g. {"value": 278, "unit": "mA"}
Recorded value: {"value": 40, "unit": "mA"}
